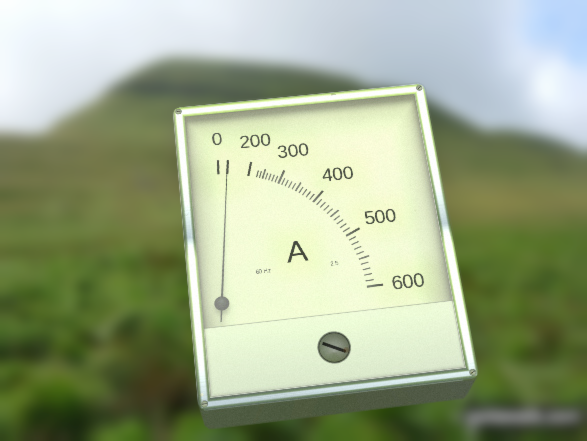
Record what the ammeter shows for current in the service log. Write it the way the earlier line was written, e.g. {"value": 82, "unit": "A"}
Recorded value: {"value": 100, "unit": "A"}
